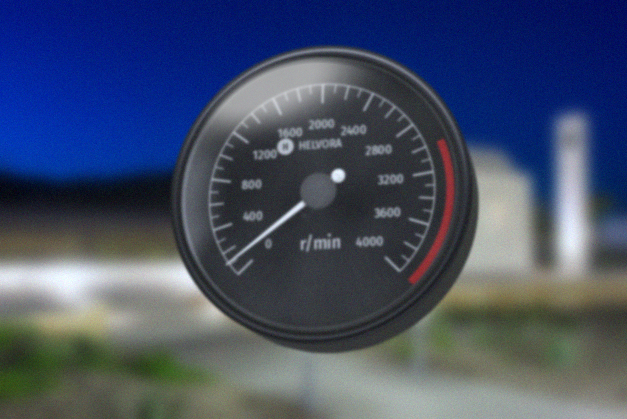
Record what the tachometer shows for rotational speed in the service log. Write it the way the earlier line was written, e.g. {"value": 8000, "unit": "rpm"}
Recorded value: {"value": 100, "unit": "rpm"}
